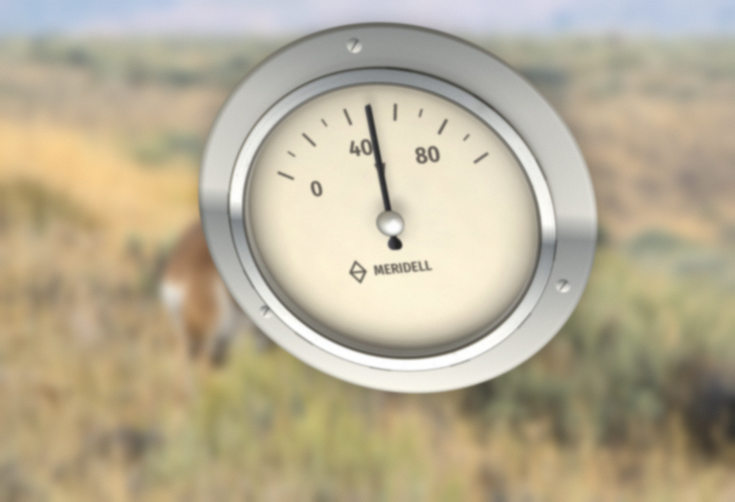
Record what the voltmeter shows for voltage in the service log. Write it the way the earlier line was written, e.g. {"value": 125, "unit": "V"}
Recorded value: {"value": 50, "unit": "V"}
